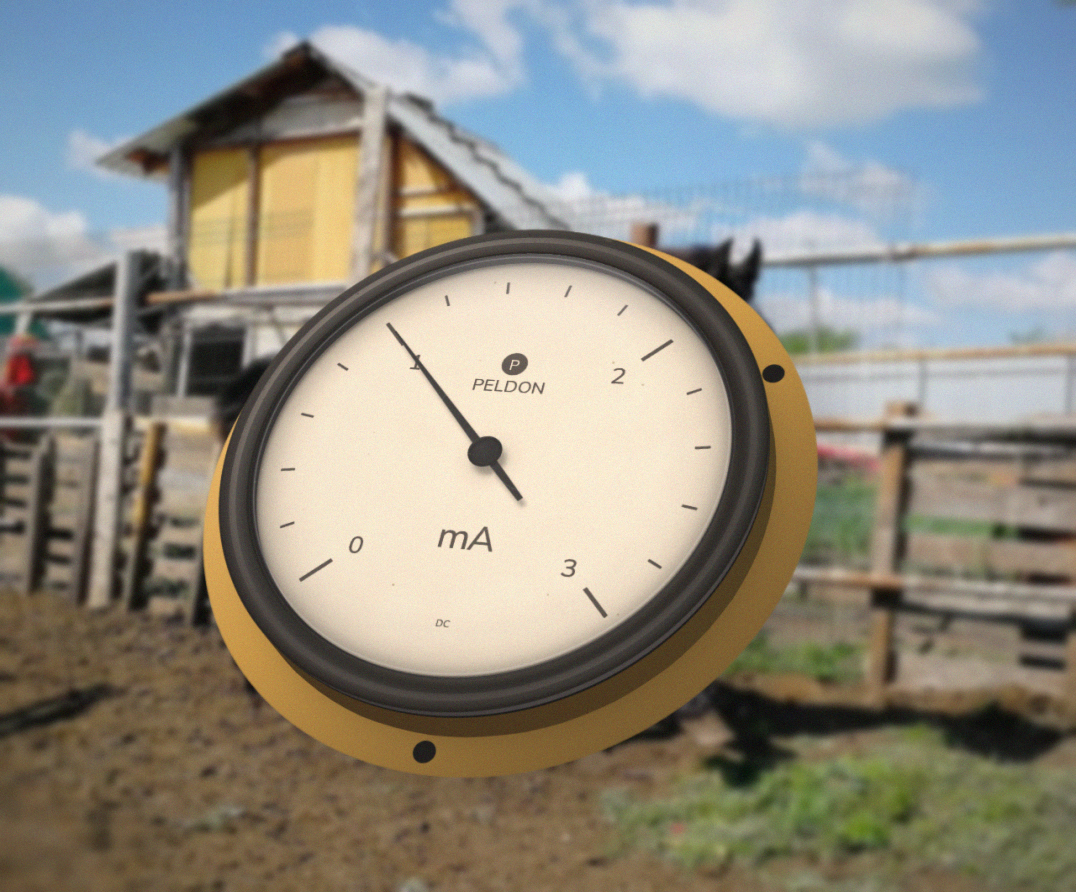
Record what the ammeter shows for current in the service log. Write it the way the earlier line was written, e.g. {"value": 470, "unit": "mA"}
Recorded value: {"value": 1, "unit": "mA"}
